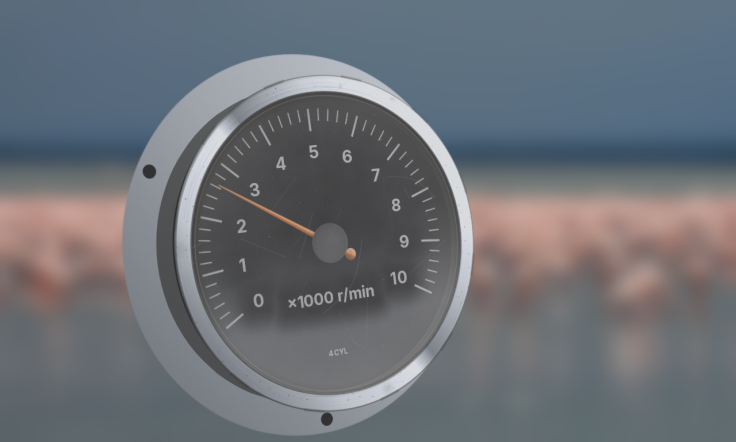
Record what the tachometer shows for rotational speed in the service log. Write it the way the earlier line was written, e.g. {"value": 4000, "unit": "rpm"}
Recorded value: {"value": 2600, "unit": "rpm"}
